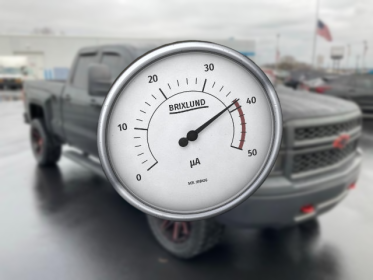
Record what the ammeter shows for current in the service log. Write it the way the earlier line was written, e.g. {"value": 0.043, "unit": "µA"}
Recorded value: {"value": 38, "unit": "µA"}
